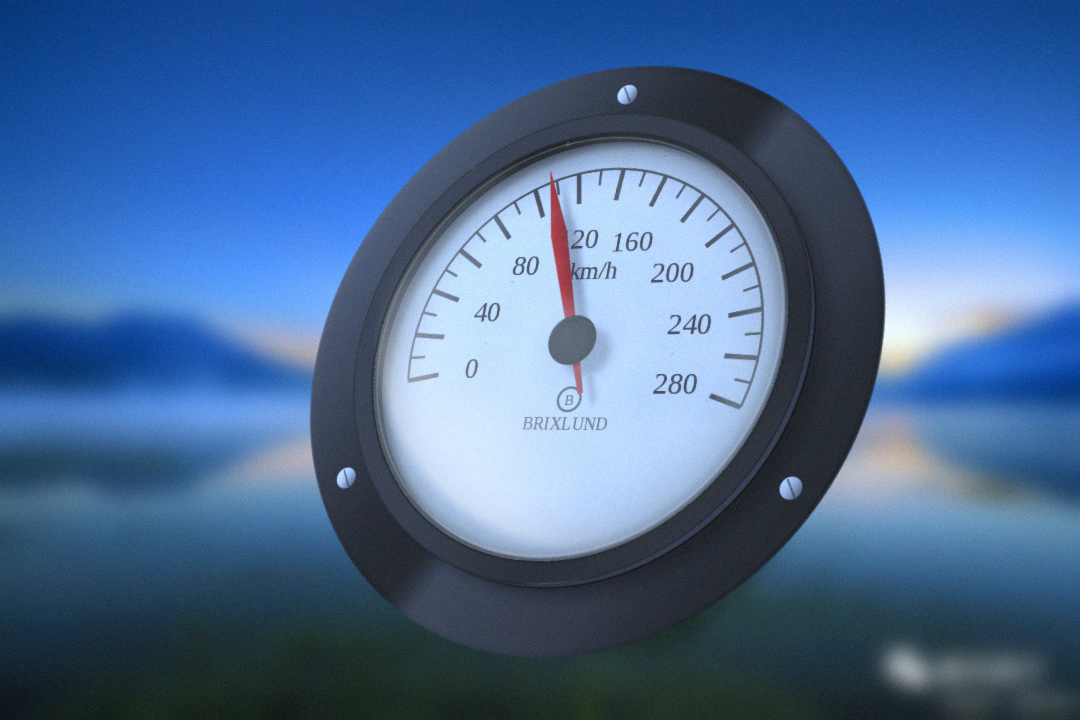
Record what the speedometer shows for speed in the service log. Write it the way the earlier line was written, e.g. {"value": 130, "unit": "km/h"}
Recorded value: {"value": 110, "unit": "km/h"}
